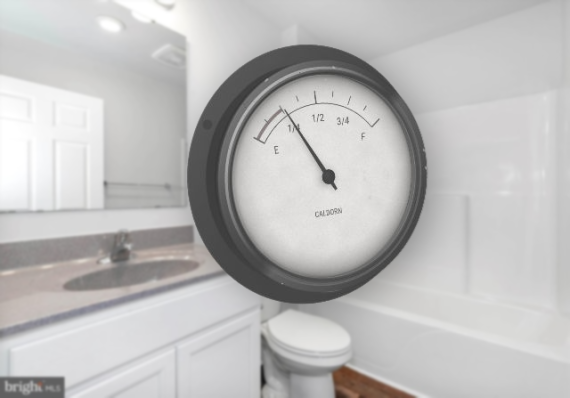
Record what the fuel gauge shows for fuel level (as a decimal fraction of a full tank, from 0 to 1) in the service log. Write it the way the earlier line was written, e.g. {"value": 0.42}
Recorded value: {"value": 0.25}
